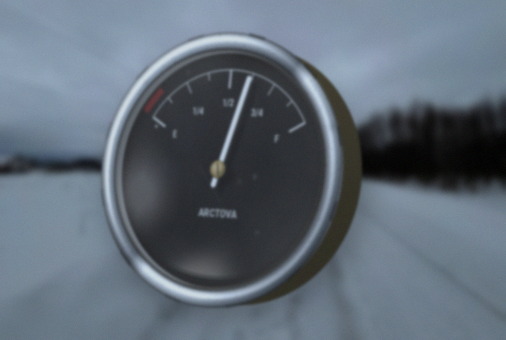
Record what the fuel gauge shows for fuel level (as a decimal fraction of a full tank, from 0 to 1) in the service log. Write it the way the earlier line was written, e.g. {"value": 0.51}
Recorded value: {"value": 0.625}
